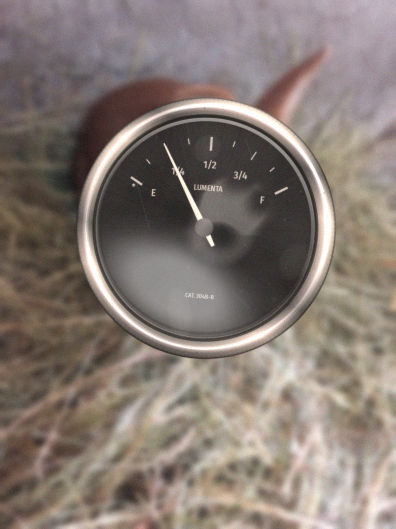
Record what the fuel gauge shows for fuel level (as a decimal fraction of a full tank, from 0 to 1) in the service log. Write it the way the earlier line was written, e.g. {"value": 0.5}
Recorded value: {"value": 0.25}
